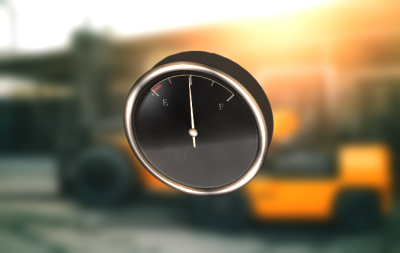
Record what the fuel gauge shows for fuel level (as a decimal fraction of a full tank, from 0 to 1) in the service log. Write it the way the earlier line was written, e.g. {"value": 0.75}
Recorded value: {"value": 0.5}
